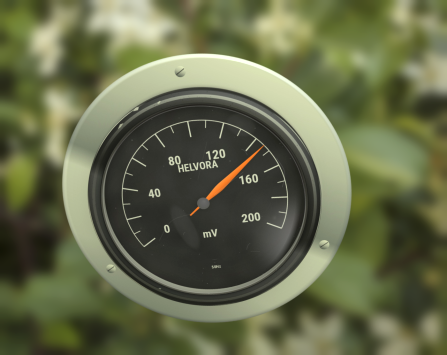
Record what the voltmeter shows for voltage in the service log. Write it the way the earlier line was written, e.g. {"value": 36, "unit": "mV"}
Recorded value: {"value": 145, "unit": "mV"}
